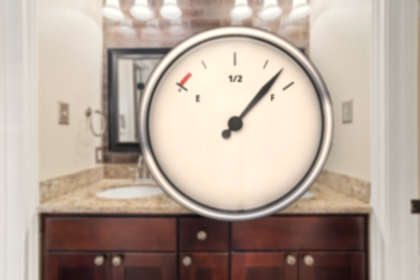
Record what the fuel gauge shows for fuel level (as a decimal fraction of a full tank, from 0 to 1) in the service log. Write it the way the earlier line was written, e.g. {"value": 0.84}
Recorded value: {"value": 0.875}
